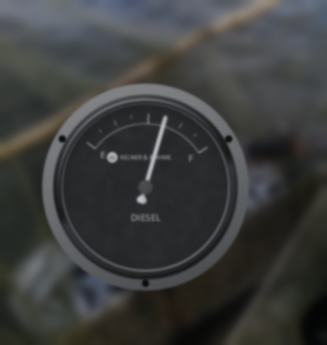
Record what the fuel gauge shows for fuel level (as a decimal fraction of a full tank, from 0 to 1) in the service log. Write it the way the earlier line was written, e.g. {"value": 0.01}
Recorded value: {"value": 0.625}
